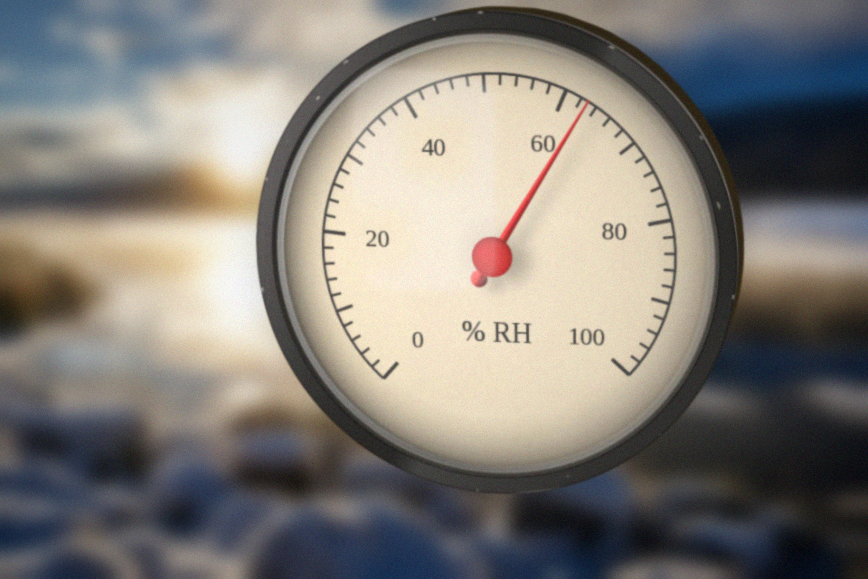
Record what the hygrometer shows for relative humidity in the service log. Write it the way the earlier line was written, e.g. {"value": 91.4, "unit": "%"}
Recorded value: {"value": 63, "unit": "%"}
